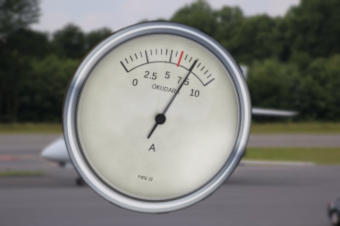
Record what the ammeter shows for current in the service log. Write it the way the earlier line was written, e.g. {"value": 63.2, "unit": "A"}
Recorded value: {"value": 7.5, "unit": "A"}
